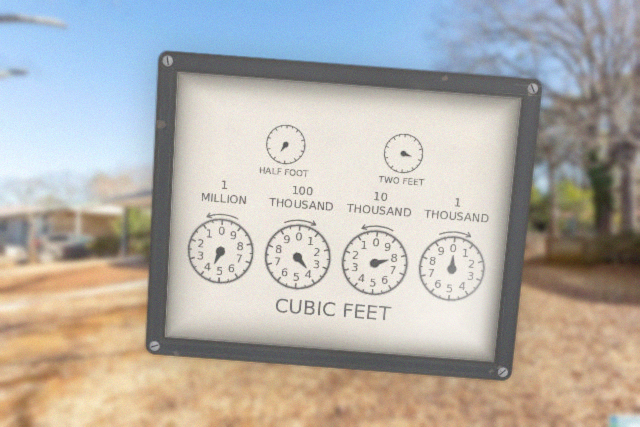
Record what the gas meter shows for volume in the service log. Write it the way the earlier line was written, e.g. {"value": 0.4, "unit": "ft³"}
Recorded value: {"value": 438000, "unit": "ft³"}
